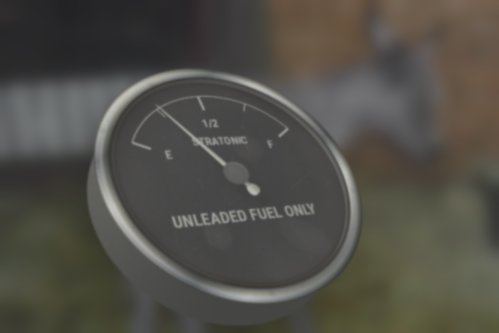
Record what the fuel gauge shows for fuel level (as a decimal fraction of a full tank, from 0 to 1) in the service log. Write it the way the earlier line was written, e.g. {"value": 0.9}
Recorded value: {"value": 0.25}
